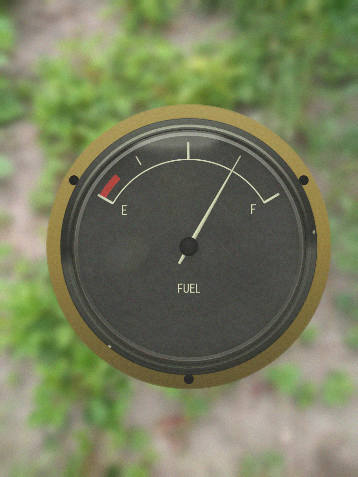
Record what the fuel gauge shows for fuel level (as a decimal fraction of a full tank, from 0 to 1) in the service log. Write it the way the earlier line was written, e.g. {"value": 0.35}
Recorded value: {"value": 0.75}
